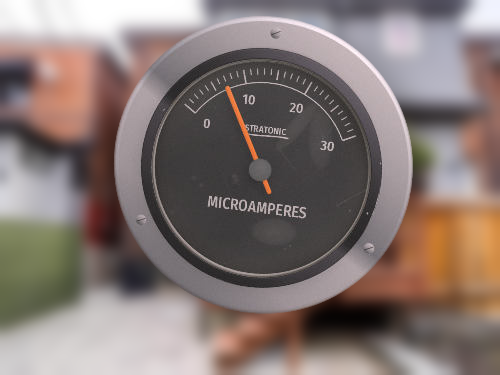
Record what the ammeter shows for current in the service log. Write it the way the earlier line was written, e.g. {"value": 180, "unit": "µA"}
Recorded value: {"value": 7, "unit": "µA"}
